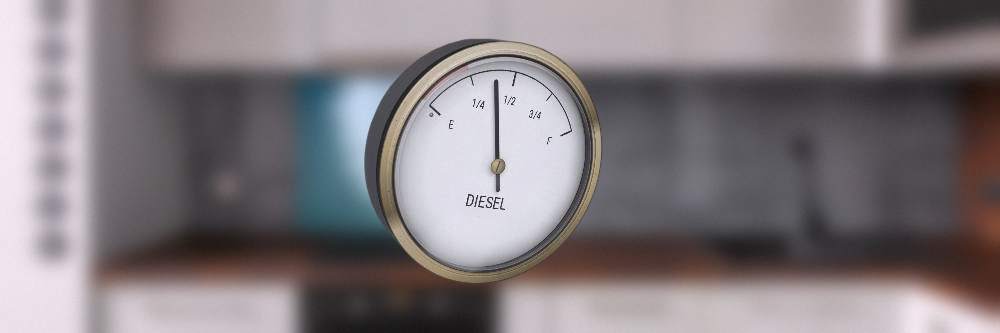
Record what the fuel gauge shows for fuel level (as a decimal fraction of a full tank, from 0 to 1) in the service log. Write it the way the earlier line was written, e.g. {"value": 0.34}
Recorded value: {"value": 0.375}
